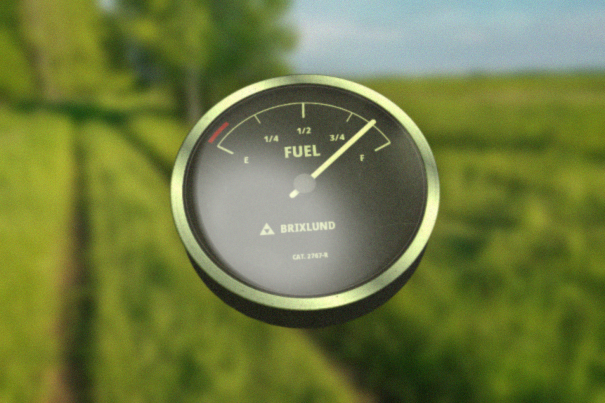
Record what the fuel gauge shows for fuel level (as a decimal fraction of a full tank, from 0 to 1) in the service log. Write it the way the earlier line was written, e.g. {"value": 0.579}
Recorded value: {"value": 0.875}
